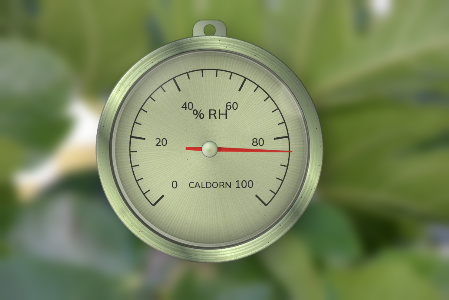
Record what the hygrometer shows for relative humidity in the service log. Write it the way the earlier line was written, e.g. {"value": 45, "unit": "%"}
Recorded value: {"value": 84, "unit": "%"}
